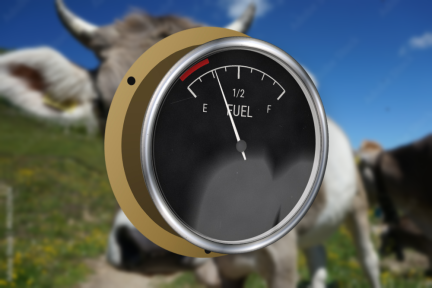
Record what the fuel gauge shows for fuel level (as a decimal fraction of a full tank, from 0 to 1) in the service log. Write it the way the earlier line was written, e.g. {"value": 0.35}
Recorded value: {"value": 0.25}
